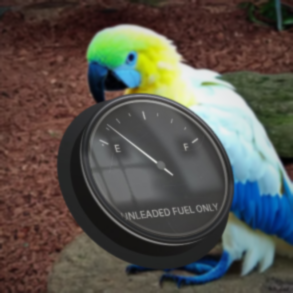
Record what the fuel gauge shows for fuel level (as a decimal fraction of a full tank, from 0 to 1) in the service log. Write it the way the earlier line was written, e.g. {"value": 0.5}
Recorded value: {"value": 0.125}
